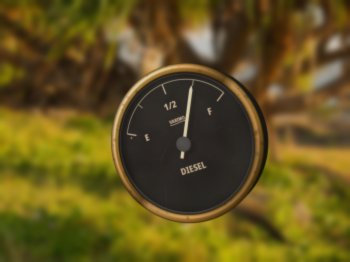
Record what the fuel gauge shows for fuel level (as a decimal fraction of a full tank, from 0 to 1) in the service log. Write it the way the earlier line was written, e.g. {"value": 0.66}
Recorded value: {"value": 0.75}
